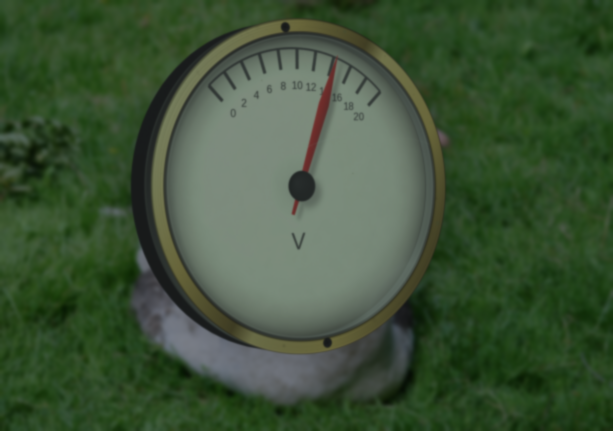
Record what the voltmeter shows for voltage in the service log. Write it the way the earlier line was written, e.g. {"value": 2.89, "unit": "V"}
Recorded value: {"value": 14, "unit": "V"}
